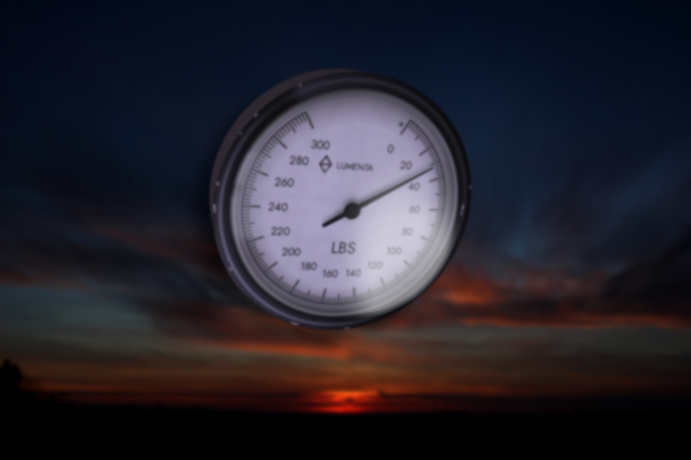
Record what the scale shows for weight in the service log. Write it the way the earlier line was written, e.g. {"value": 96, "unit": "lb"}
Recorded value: {"value": 30, "unit": "lb"}
